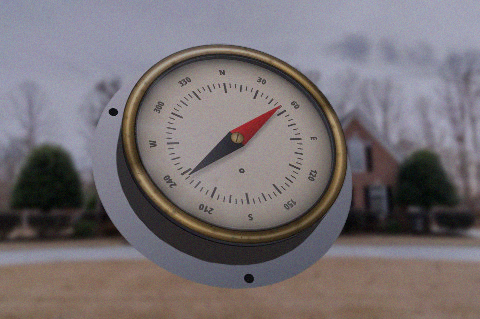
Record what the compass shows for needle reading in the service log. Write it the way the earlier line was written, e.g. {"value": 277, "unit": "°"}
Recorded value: {"value": 55, "unit": "°"}
